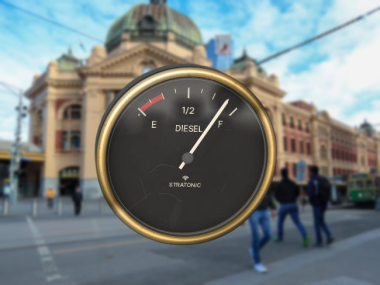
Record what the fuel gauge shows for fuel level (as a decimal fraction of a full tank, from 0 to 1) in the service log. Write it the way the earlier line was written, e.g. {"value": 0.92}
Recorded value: {"value": 0.875}
